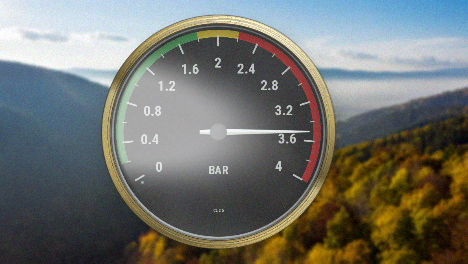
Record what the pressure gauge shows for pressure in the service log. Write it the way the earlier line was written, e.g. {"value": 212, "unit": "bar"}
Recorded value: {"value": 3.5, "unit": "bar"}
